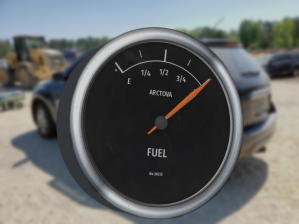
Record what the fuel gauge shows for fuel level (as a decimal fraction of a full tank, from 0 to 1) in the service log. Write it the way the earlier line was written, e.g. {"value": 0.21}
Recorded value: {"value": 1}
